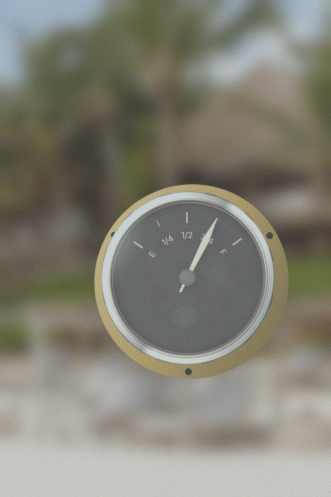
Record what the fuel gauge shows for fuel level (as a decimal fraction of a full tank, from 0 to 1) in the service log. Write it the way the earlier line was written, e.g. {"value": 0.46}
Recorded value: {"value": 0.75}
